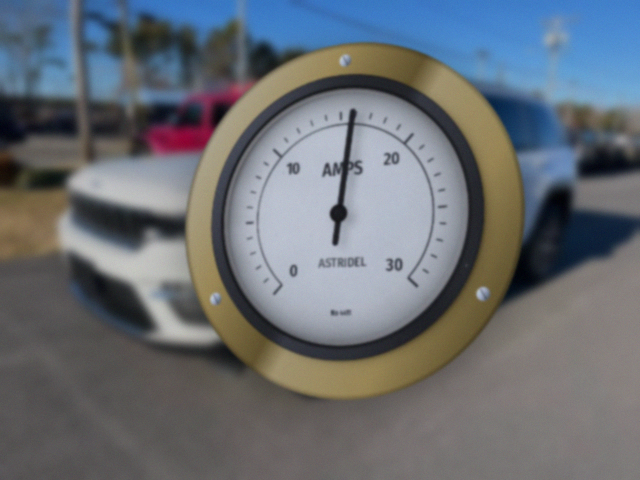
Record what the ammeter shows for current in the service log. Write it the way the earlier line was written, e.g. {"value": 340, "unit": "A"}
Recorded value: {"value": 16, "unit": "A"}
